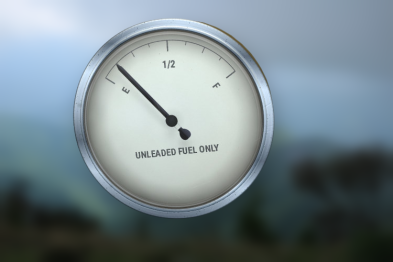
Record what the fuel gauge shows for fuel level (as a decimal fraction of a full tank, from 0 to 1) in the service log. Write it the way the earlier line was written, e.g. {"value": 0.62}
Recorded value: {"value": 0.125}
